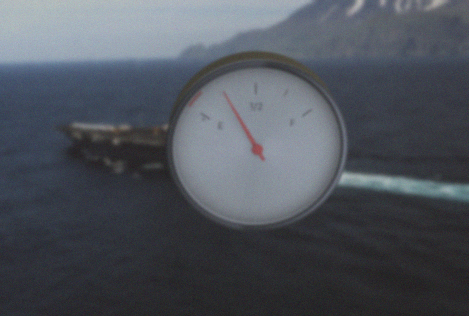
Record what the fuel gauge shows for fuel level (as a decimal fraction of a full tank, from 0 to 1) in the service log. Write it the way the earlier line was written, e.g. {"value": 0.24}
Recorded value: {"value": 0.25}
